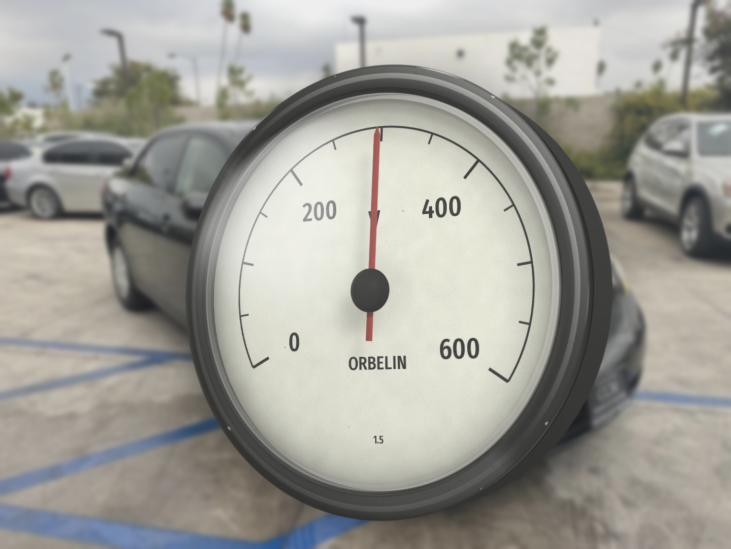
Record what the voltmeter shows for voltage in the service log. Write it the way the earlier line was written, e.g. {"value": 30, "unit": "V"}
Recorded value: {"value": 300, "unit": "V"}
